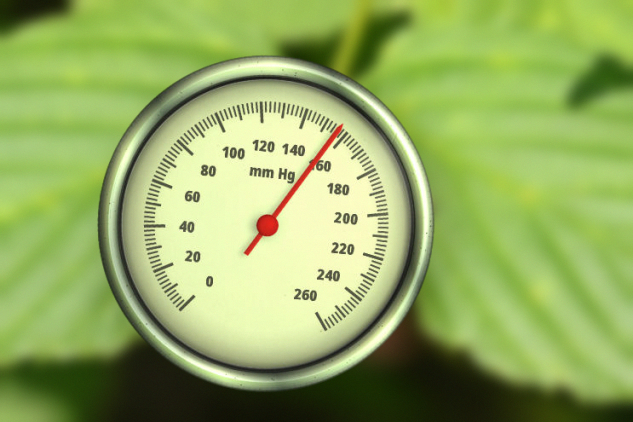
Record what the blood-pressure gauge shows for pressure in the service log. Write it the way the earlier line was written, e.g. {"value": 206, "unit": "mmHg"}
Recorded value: {"value": 156, "unit": "mmHg"}
